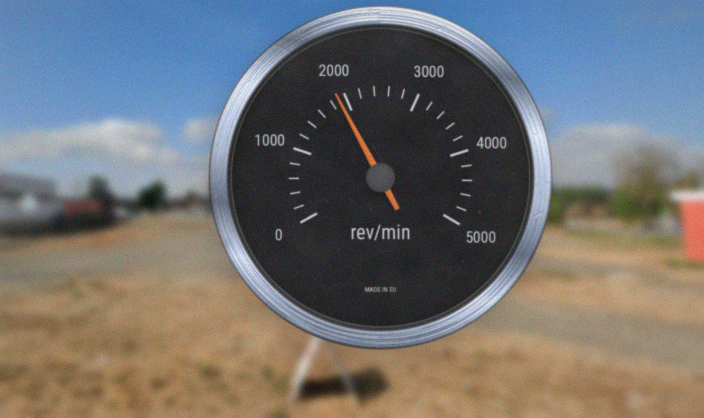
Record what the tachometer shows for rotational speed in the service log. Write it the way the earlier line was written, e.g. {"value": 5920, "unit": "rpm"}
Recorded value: {"value": 1900, "unit": "rpm"}
